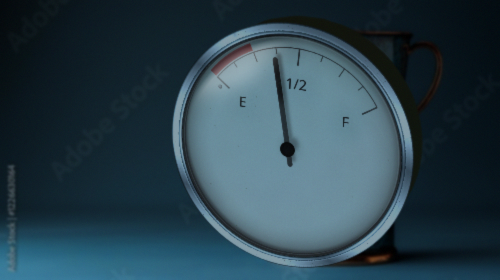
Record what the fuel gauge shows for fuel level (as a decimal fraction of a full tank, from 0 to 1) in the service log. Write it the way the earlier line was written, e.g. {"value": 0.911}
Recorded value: {"value": 0.375}
